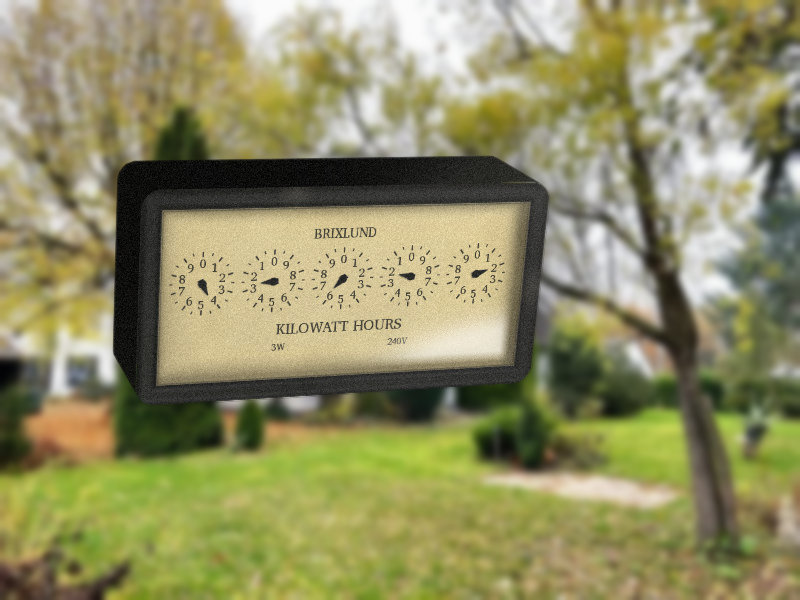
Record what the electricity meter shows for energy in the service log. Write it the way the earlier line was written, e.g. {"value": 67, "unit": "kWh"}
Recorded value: {"value": 42622, "unit": "kWh"}
